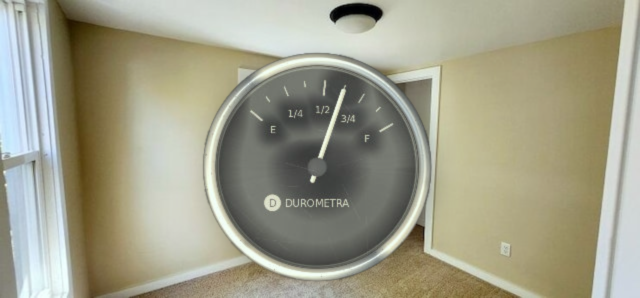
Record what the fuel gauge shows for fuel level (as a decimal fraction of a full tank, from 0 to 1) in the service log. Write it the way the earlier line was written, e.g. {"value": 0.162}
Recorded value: {"value": 0.625}
